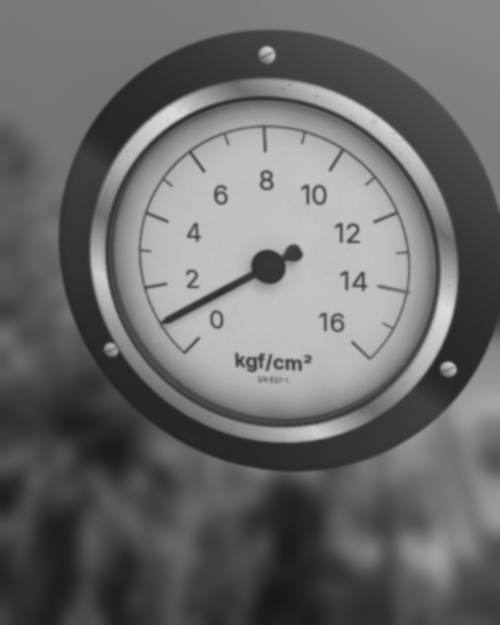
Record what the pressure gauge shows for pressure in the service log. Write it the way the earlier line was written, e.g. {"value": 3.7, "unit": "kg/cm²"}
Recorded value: {"value": 1, "unit": "kg/cm²"}
